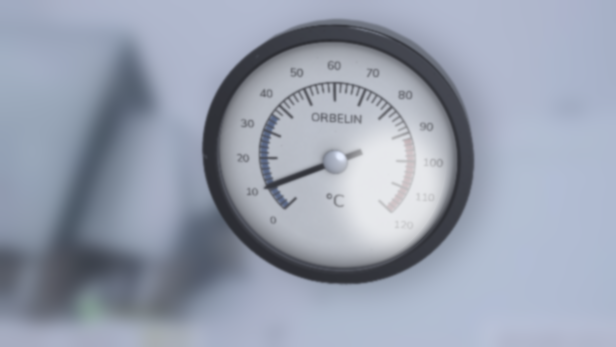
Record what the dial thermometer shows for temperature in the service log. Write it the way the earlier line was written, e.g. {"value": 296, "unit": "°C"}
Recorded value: {"value": 10, "unit": "°C"}
